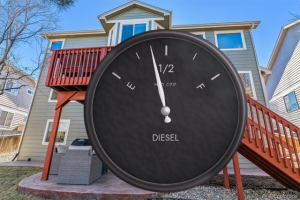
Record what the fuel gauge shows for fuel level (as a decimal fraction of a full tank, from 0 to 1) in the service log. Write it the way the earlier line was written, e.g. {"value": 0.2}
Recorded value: {"value": 0.375}
